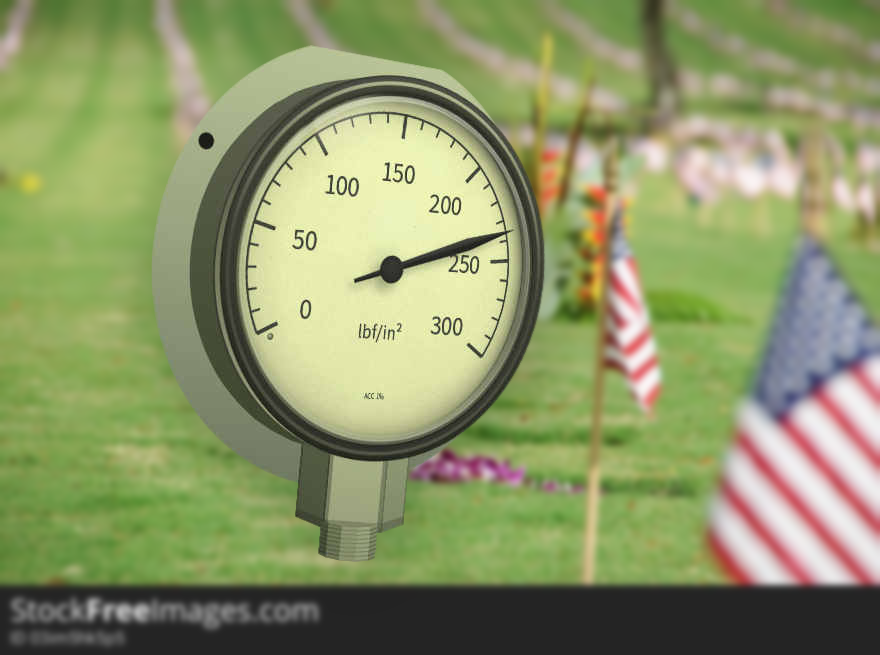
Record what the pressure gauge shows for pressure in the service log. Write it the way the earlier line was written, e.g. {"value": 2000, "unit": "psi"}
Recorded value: {"value": 235, "unit": "psi"}
